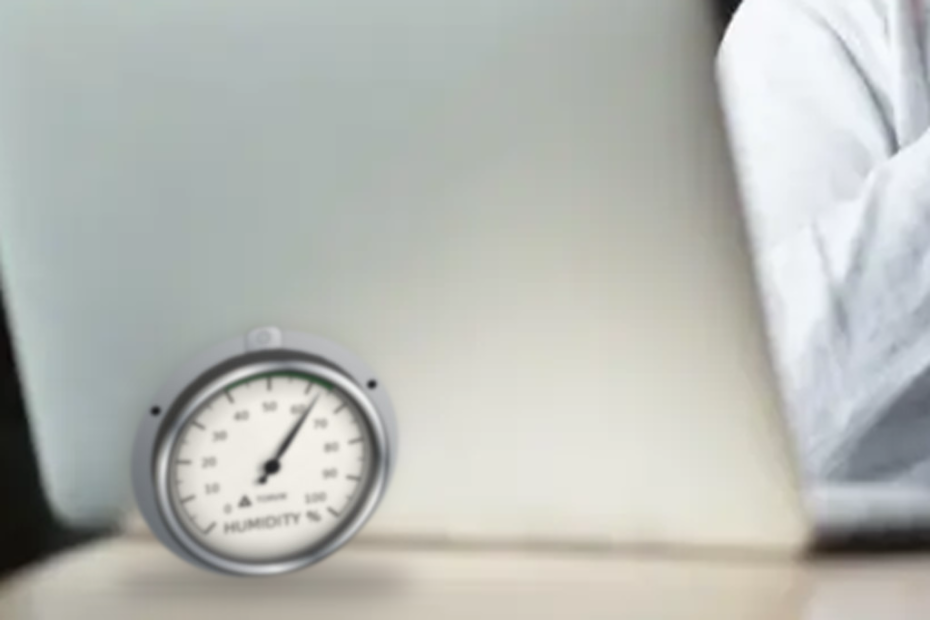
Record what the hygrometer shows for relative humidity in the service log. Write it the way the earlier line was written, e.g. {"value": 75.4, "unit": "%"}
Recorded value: {"value": 62.5, "unit": "%"}
